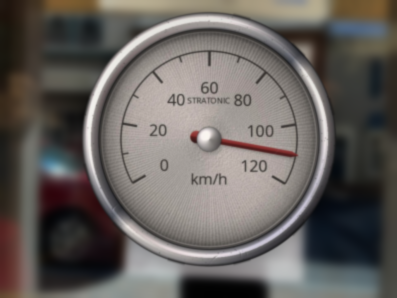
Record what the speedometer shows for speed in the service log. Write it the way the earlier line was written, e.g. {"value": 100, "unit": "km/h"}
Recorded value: {"value": 110, "unit": "km/h"}
